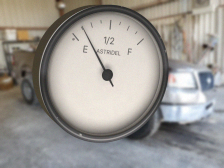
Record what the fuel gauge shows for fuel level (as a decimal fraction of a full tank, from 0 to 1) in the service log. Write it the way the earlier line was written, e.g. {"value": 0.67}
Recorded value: {"value": 0.125}
